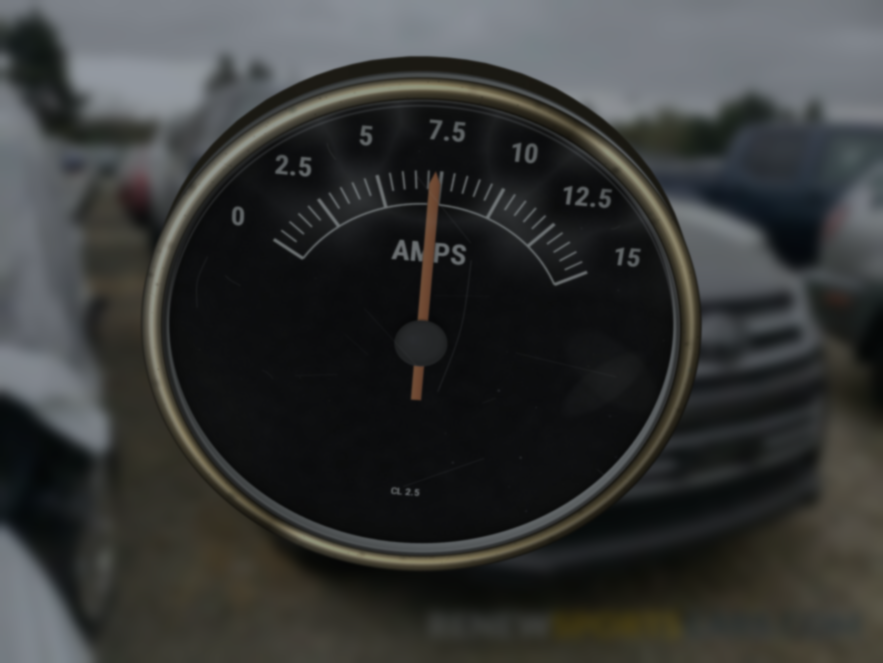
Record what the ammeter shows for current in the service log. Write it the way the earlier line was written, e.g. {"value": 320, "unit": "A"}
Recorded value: {"value": 7.25, "unit": "A"}
